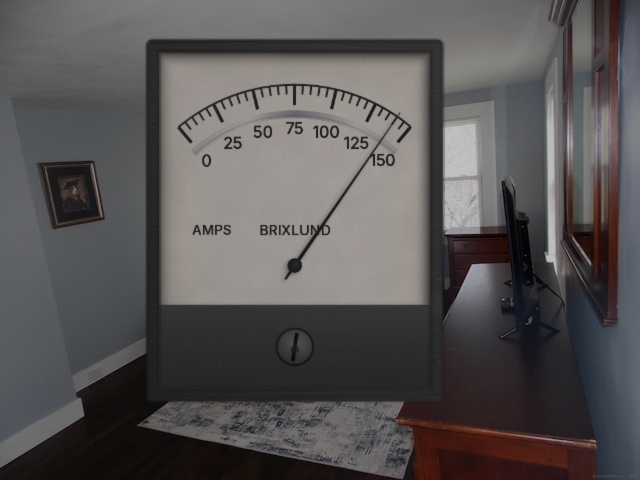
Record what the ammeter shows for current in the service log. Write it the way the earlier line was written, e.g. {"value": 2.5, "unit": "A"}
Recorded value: {"value": 140, "unit": "A"}
